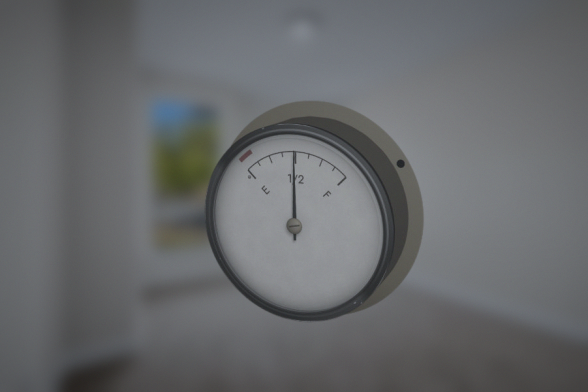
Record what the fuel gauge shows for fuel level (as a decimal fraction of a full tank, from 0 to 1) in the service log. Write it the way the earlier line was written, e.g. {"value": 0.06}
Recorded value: {"value": 0.5}
